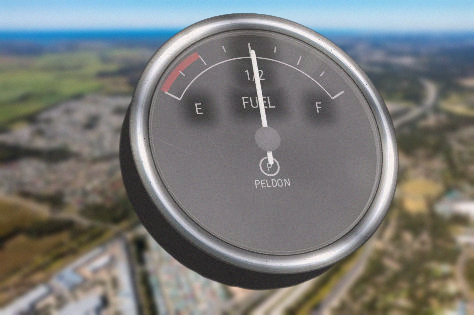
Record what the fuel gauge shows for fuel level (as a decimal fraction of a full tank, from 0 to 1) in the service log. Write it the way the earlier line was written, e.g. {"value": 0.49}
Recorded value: {"value": 0.5}
